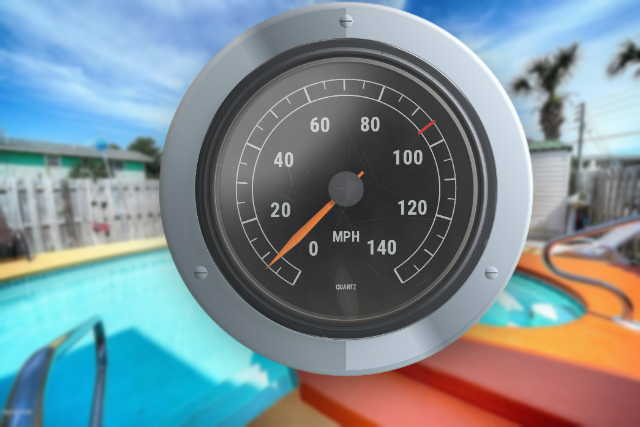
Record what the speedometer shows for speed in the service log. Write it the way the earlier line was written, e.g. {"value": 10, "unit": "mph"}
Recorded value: {"value": 7.5, "unit": "mph"}
